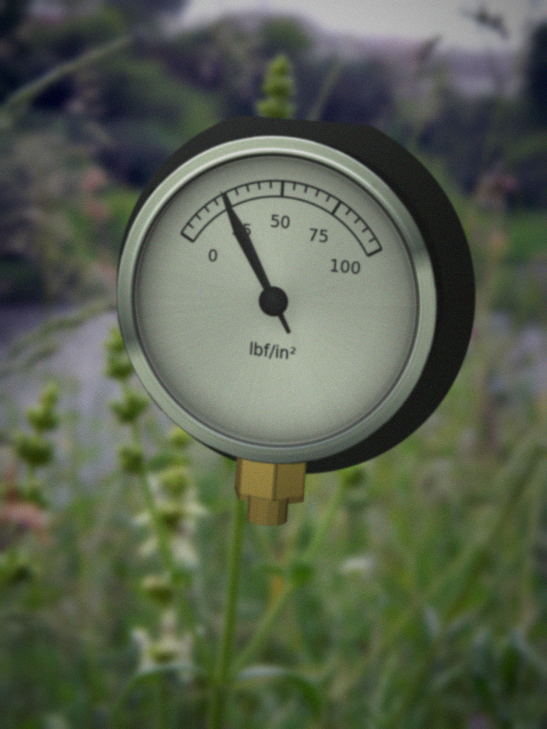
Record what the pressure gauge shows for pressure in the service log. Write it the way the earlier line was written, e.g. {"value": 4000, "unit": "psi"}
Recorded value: {"value": 25, "unit": "psi"}
